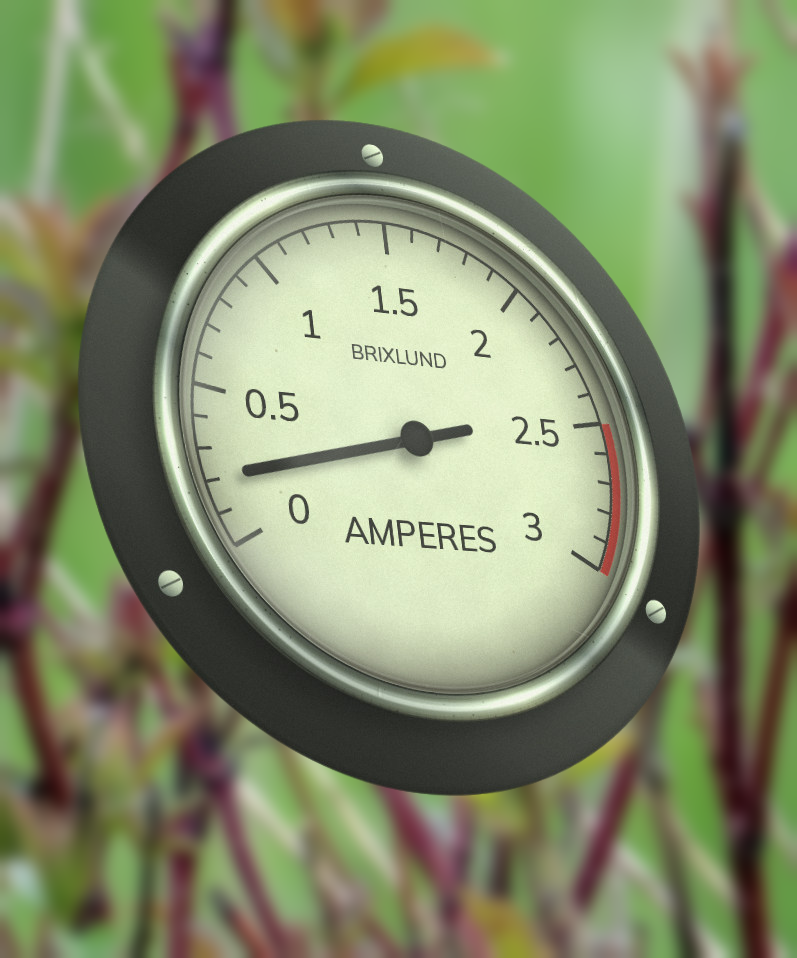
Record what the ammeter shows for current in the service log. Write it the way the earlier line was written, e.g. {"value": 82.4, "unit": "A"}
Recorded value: {"value": 0.2, "unit": "A"}
